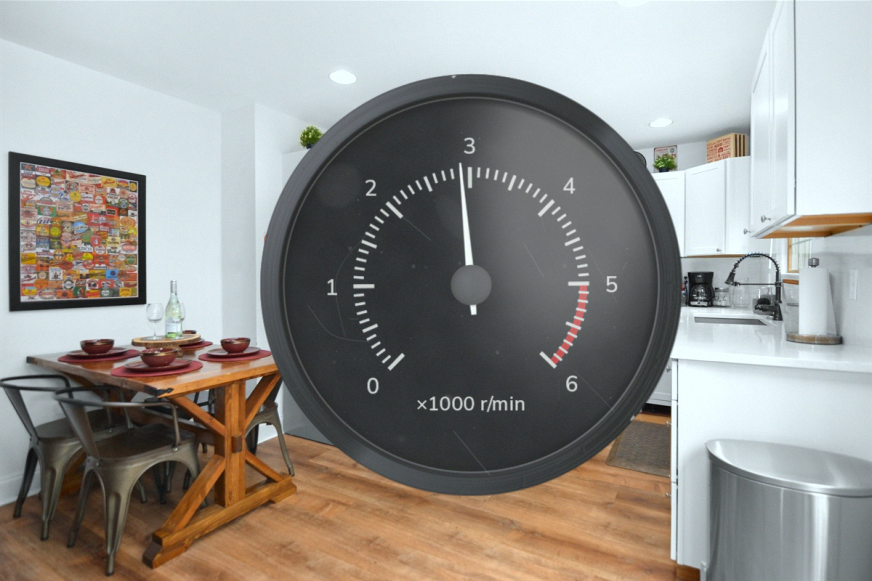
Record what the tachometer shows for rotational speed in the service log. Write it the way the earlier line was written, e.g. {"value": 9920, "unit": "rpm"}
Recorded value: {"value": 2900, "unit": "rpm"}
